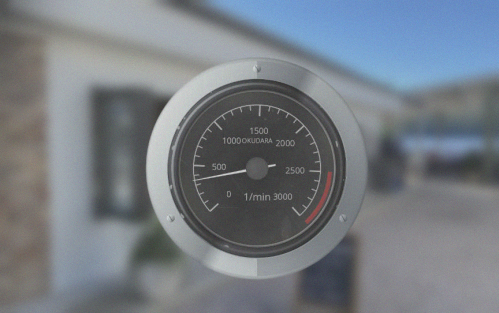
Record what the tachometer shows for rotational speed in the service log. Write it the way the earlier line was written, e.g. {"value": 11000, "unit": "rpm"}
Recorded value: {"value": 350, "unit": "rpm"}
